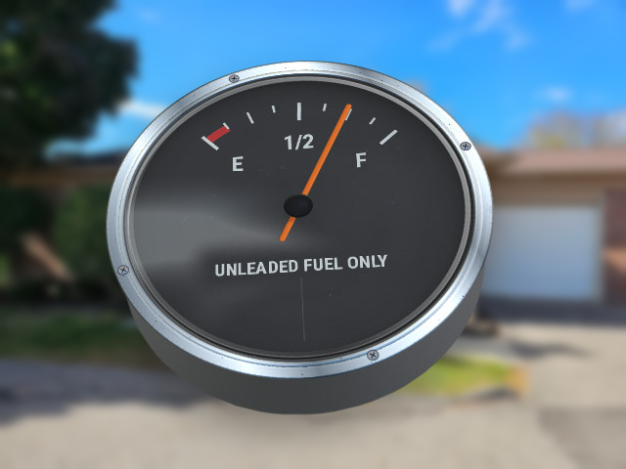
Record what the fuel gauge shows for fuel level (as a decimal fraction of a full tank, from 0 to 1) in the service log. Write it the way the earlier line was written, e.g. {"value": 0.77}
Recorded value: {"value": 0.75}
